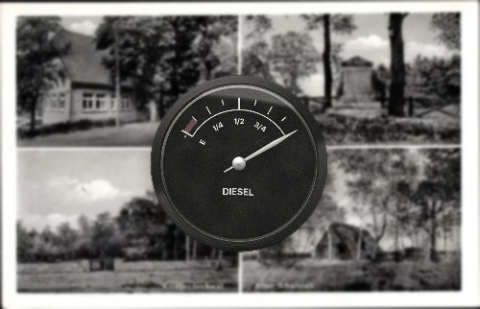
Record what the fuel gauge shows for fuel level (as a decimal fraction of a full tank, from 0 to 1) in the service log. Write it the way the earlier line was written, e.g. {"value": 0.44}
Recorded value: {"value": 1}
